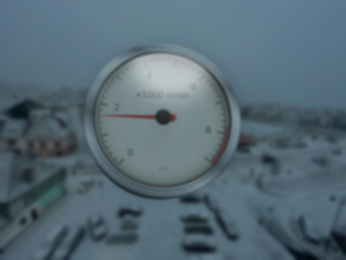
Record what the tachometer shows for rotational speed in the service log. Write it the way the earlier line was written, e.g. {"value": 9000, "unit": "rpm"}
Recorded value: {"value": 1600, "unit": "rpm"}
